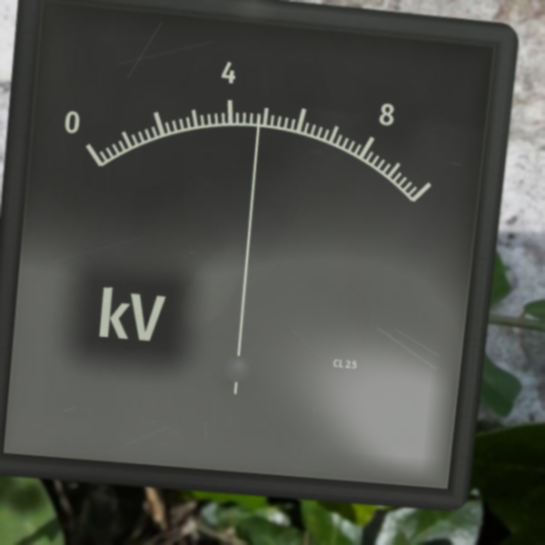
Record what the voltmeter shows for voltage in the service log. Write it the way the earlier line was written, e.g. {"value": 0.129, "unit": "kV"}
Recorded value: {"value": 4.8, "unit": "kV"}
